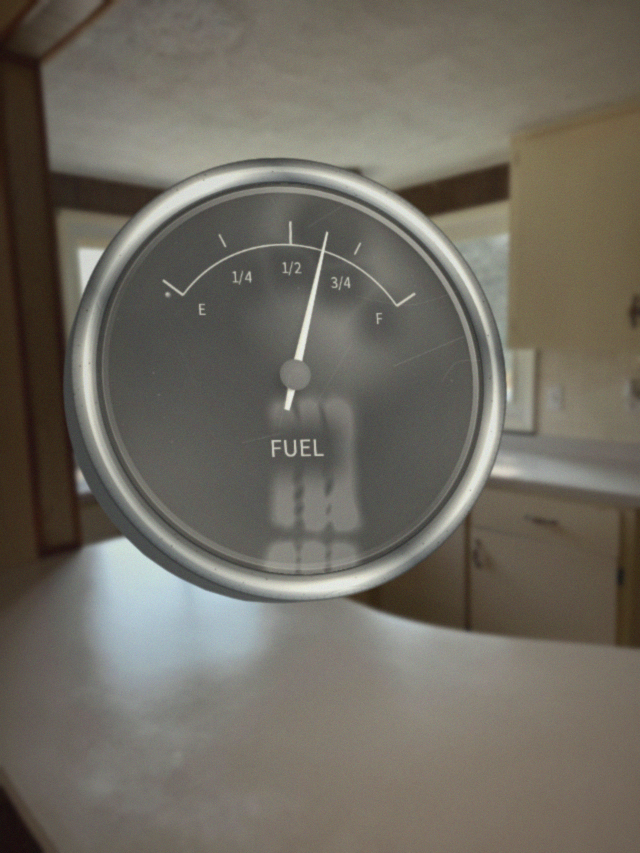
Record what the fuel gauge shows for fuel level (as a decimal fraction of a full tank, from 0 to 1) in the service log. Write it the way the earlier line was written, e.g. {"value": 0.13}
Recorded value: {"value": 0.625}
